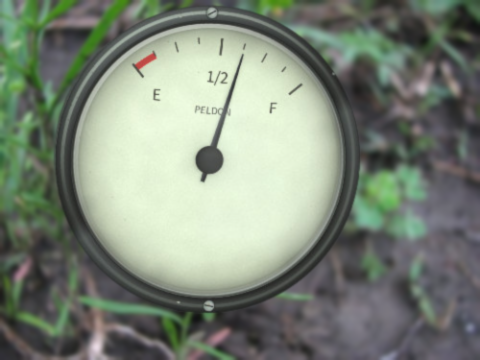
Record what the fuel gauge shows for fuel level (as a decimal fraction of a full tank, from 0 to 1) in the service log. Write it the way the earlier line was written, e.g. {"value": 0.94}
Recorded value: {"value": 0.625}
